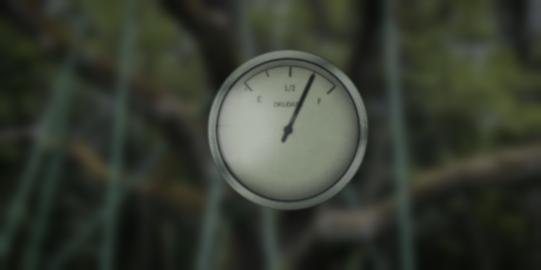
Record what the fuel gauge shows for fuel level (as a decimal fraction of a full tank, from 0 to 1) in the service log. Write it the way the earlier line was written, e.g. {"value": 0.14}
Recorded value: {"value": 0.75}
